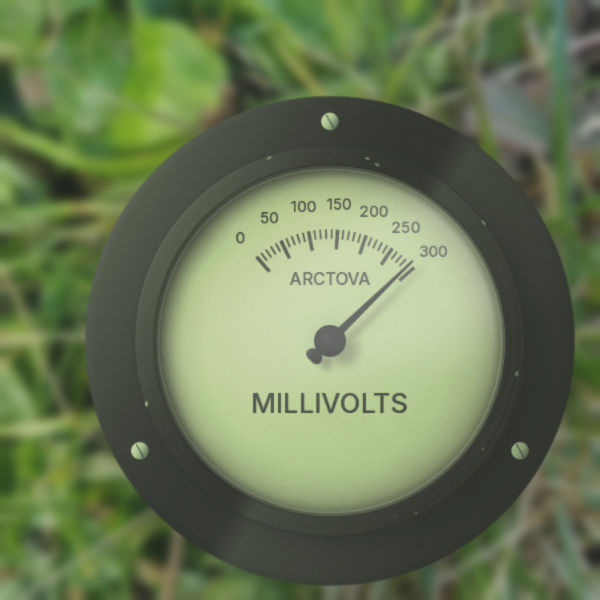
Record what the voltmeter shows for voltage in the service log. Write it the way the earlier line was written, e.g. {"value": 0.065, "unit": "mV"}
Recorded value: {"value": 290, "unit": "mV"}
